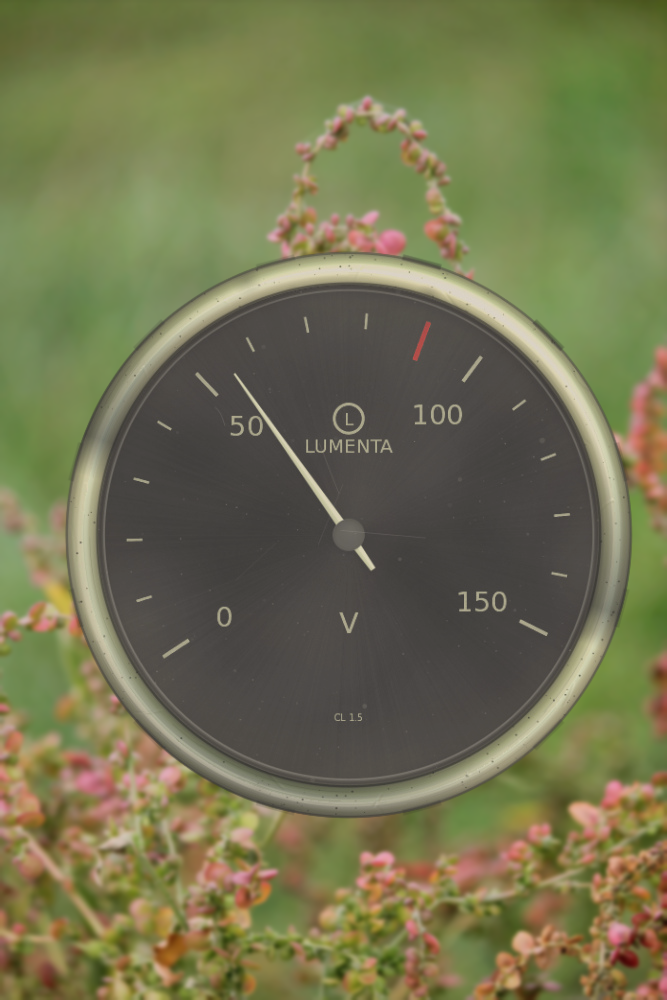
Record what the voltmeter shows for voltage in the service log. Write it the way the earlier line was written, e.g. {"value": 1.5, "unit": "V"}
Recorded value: {"value": 55, "unit": "V"}
